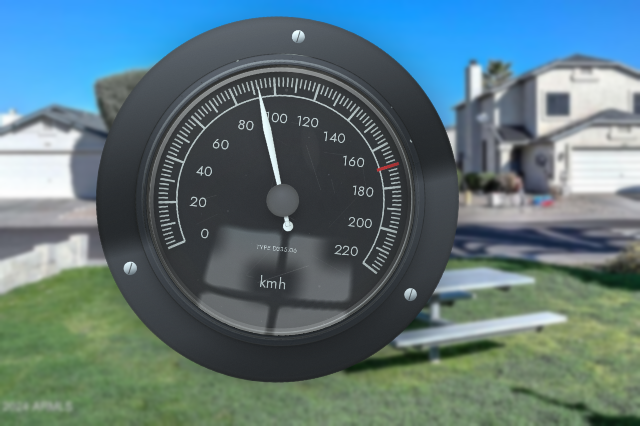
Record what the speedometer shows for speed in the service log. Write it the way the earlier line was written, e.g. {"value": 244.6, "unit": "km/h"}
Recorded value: {"value": 92, "unit": "km/h"}
